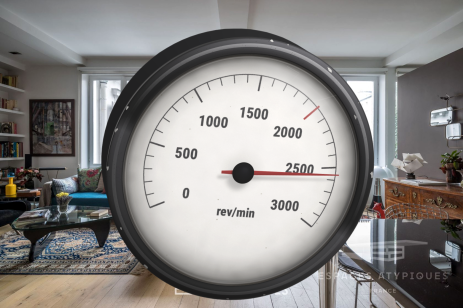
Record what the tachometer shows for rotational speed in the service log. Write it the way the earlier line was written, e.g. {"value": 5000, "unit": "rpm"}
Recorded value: {"value": 2550, "unit": "rpm"}
